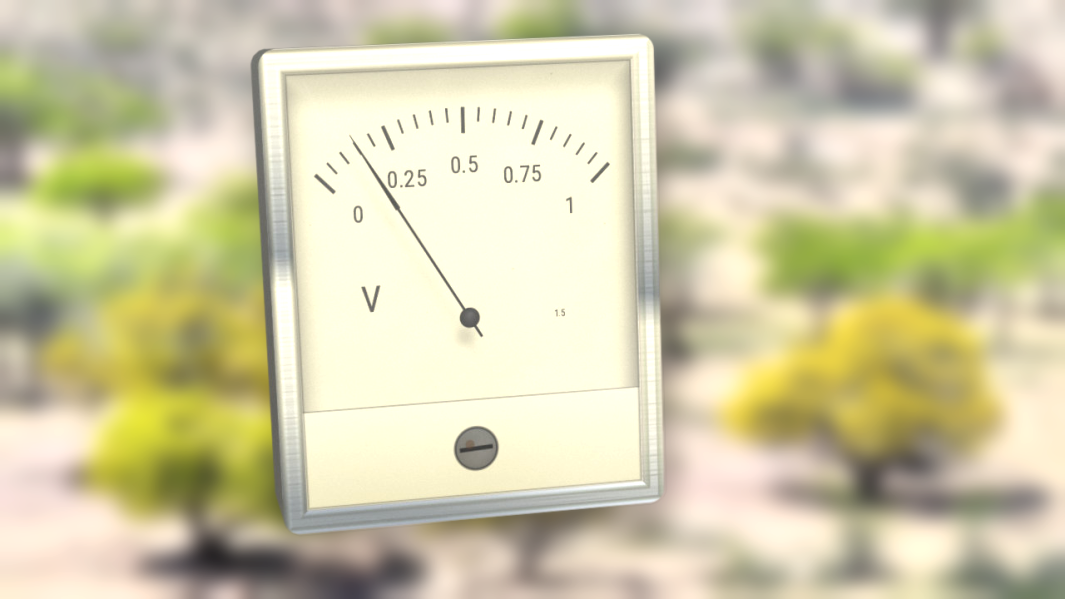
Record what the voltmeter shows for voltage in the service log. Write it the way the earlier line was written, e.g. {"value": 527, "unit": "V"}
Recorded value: {"value": 0.15, "unit": "V"}
